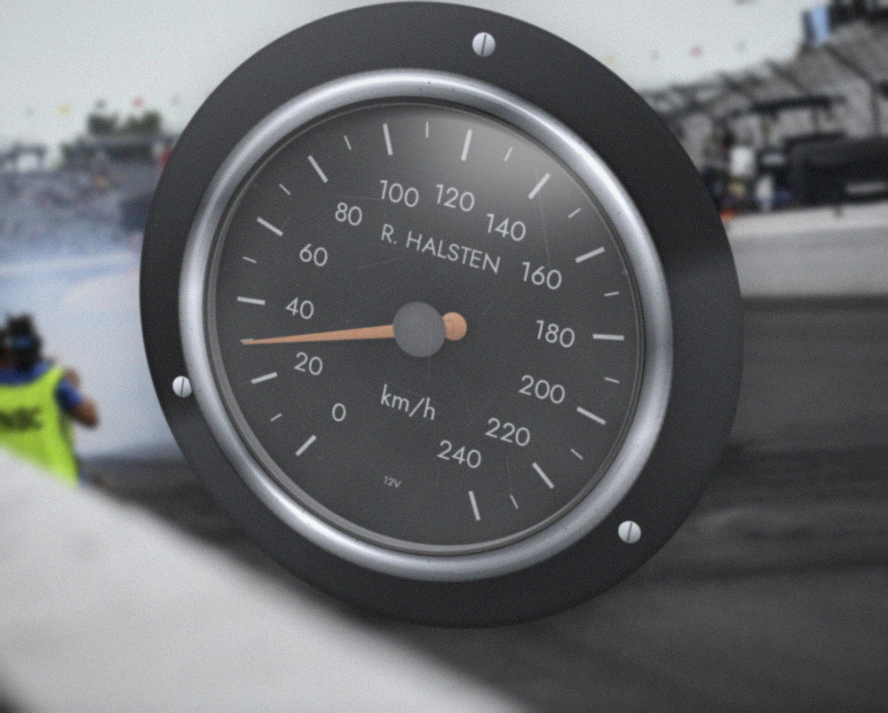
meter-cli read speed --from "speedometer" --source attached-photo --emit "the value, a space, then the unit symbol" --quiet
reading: 30 km/h
